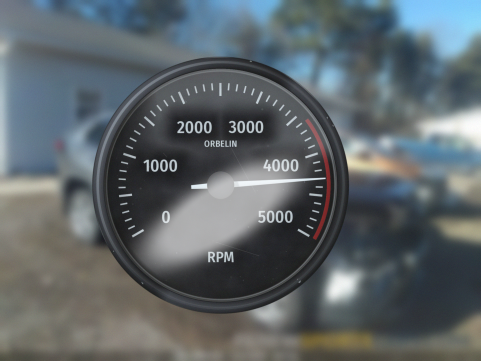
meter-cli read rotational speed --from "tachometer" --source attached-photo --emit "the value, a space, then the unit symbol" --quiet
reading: 4300 rpm
